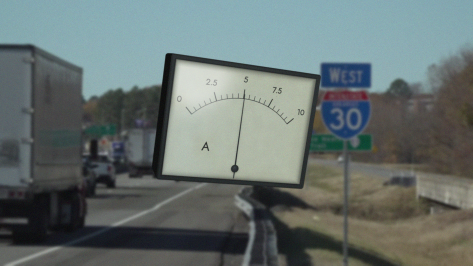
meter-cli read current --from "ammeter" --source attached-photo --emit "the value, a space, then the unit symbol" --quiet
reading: 5 A
